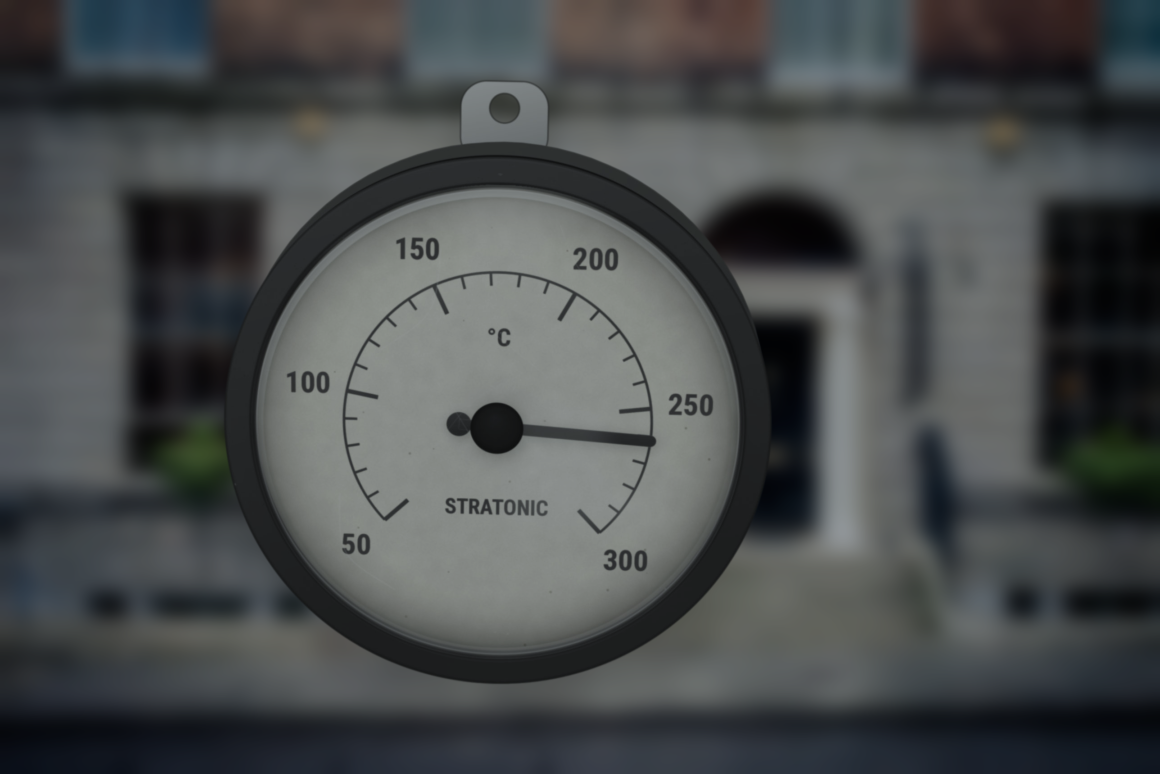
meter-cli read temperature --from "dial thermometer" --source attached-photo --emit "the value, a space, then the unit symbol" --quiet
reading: 260 °C
